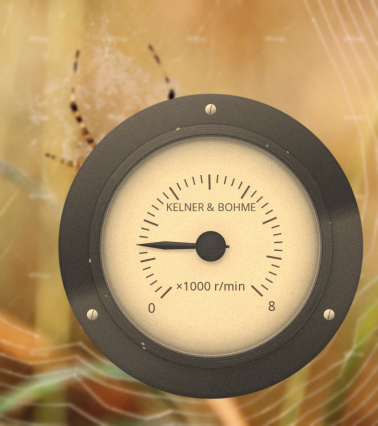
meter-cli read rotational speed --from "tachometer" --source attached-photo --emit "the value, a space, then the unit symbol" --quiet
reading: 1400 rpm
